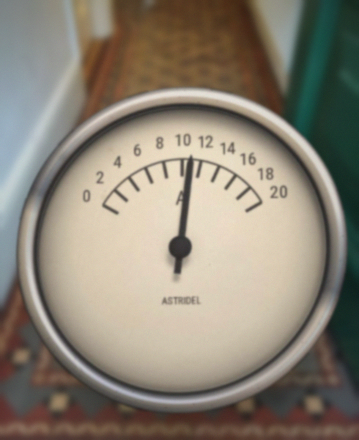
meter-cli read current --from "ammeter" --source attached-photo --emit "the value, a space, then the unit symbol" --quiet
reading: 11 A
